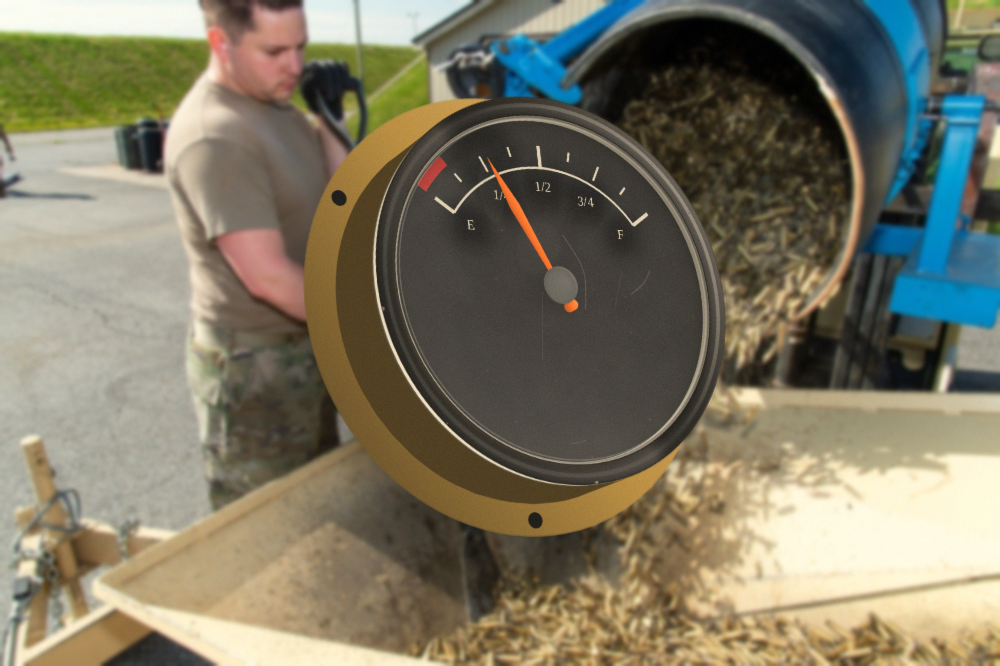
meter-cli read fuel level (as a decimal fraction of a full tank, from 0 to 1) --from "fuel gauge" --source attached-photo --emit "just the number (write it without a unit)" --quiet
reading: 0.25
